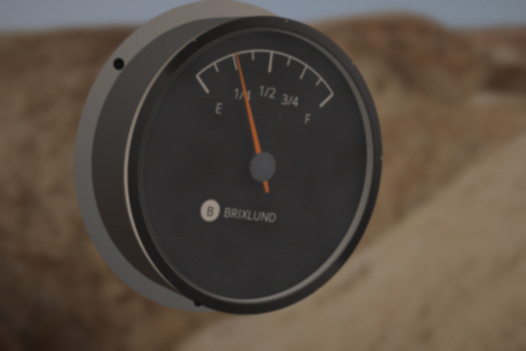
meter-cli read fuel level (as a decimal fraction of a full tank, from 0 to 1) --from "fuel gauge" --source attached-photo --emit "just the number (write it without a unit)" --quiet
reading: 0.25
